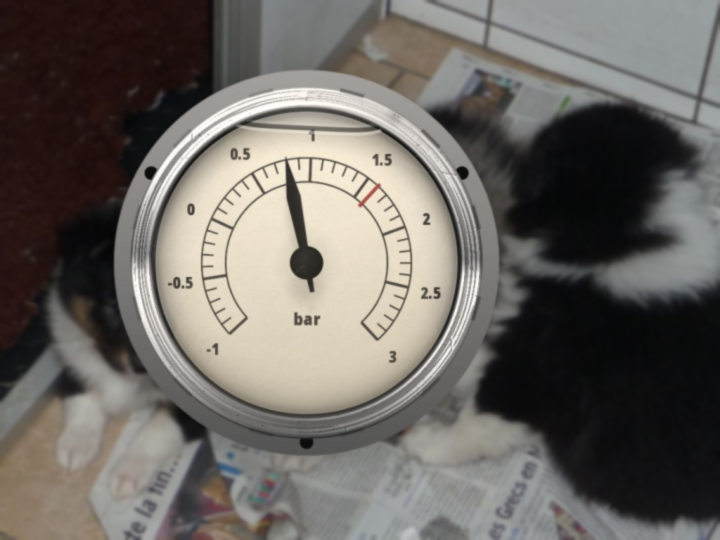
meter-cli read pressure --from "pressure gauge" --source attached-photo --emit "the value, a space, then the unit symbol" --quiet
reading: 0.8 bar
